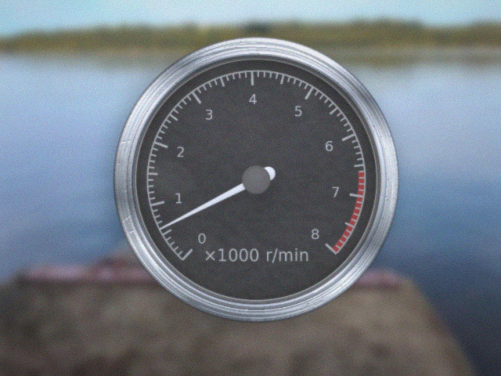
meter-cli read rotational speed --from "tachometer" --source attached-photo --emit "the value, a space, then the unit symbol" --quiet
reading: 600 rpm
